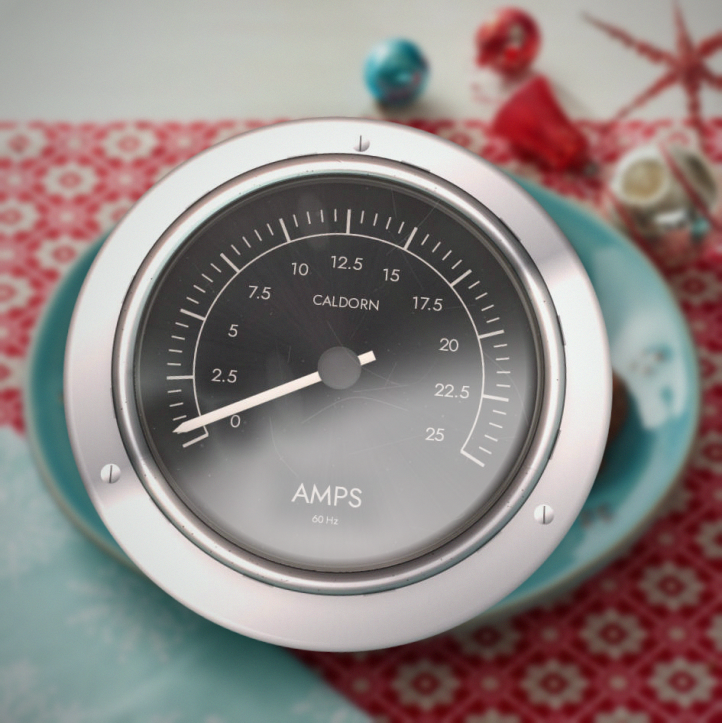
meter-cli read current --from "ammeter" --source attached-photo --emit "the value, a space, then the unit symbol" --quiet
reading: 0.5 A
